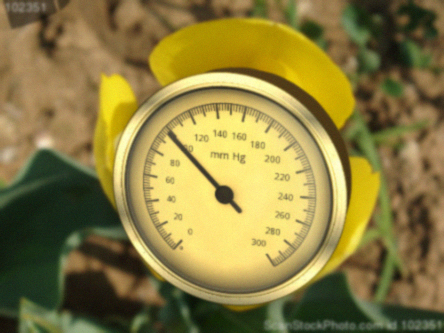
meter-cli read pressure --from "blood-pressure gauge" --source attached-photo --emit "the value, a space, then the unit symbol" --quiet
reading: 100 mmHg
